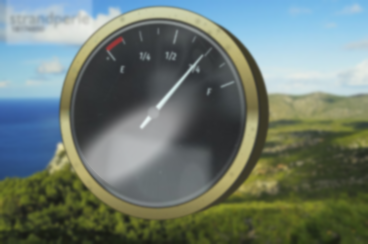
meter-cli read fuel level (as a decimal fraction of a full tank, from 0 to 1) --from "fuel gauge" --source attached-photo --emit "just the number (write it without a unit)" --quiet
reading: 0.75
